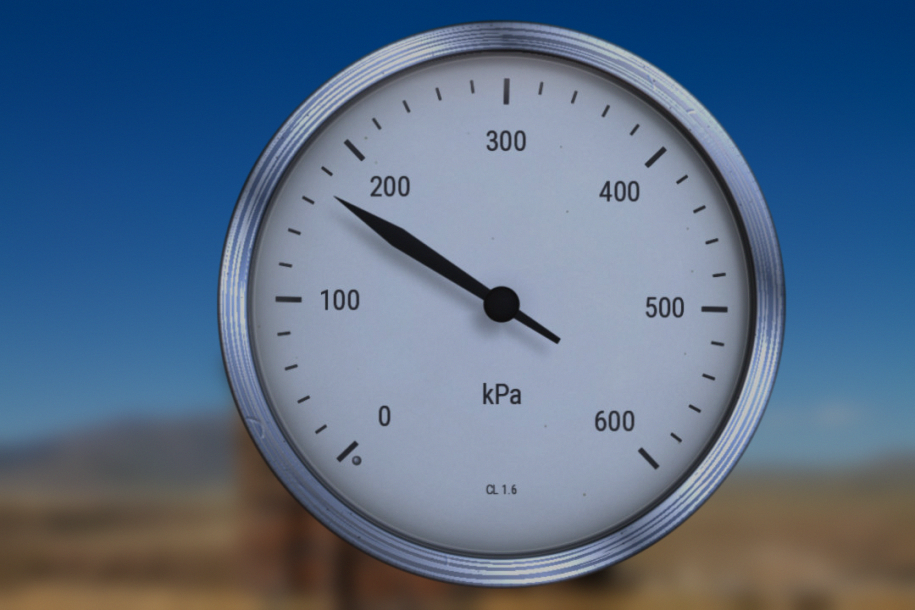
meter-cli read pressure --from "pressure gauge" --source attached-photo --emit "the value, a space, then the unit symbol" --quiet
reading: 170 kPa
